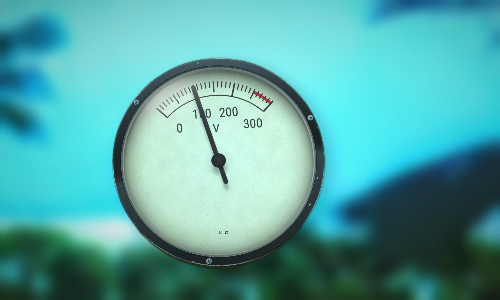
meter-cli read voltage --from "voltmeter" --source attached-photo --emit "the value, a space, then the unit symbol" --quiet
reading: 100 V
